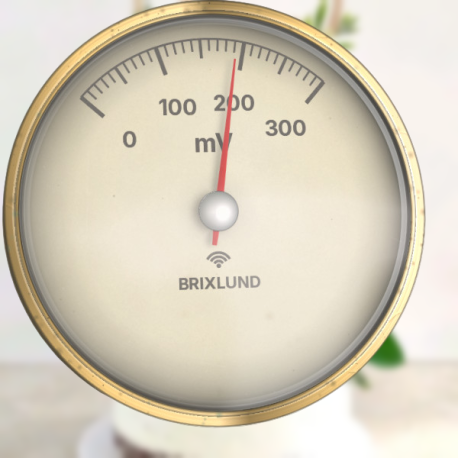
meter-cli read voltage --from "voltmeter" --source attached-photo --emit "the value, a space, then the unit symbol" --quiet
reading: 190 mV
